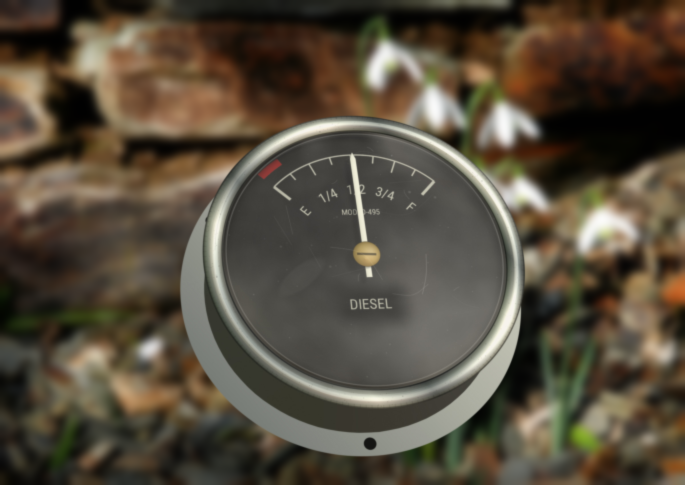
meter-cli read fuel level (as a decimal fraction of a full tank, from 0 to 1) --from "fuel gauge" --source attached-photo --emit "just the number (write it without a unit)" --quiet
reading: 0.5
